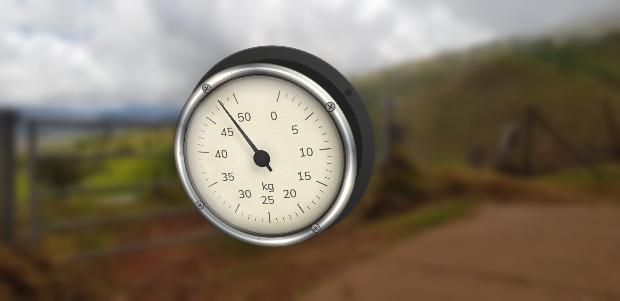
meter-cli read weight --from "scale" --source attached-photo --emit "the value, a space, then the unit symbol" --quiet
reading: 48 kg
